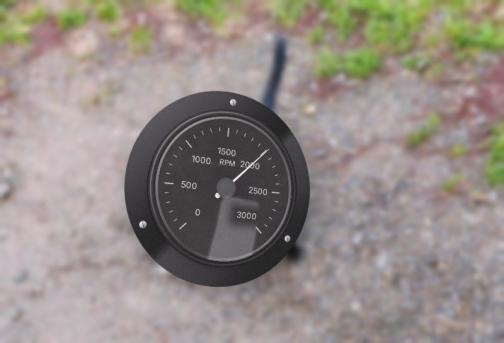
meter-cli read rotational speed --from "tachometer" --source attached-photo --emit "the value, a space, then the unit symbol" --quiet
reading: 2000 rpm
